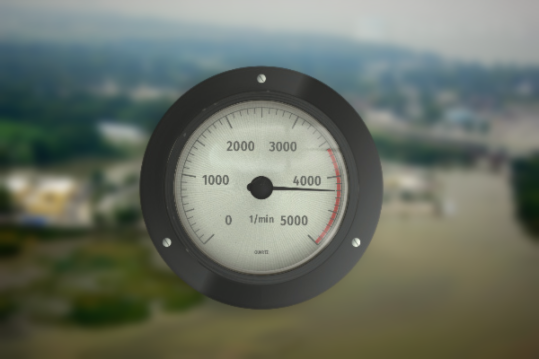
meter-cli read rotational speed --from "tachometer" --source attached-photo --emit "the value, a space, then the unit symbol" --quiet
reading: 4200 rpm
